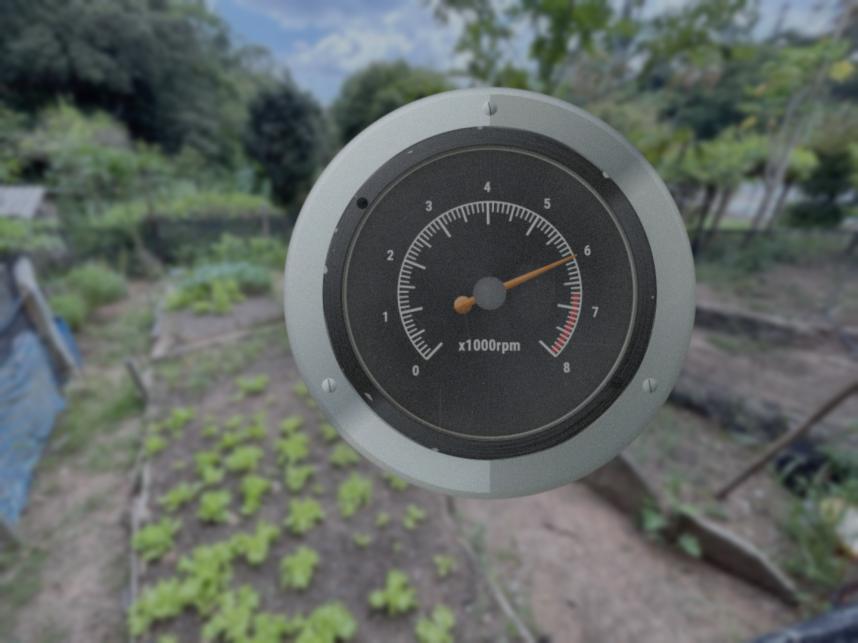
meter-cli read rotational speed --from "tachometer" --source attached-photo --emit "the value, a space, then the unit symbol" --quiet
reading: 6000 rpm
